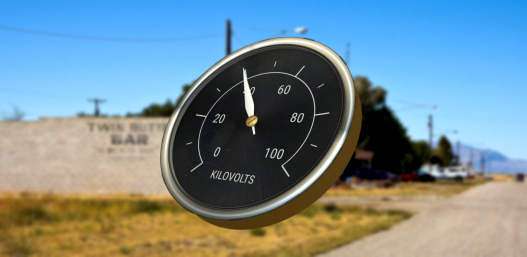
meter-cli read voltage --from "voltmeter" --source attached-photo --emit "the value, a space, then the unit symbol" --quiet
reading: 40 kV
